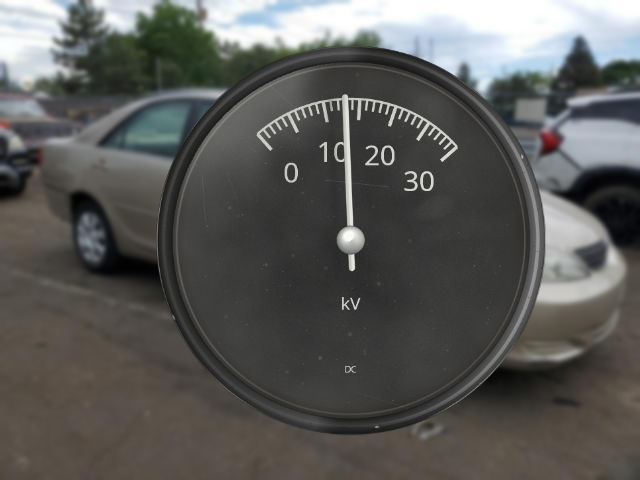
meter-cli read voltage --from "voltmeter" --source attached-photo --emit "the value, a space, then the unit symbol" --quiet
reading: 13 kV
